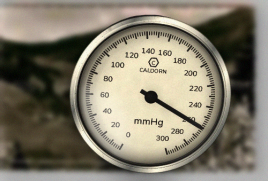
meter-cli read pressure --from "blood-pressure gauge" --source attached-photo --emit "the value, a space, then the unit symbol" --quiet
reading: 260 mmHg
